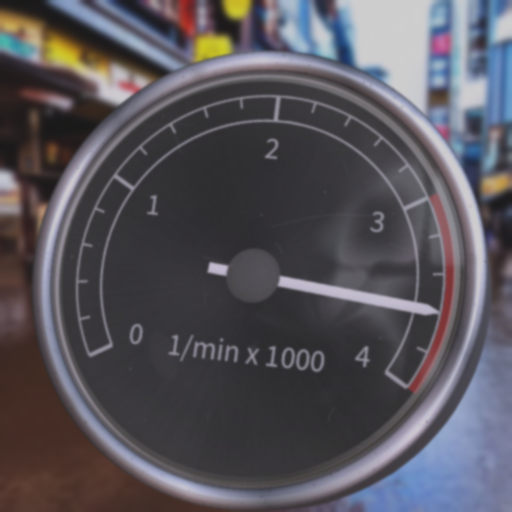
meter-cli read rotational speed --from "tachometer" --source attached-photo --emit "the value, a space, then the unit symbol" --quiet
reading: 3600 rpm
